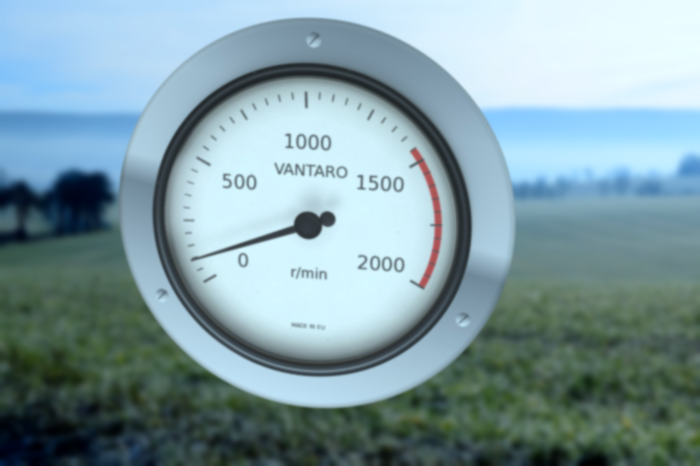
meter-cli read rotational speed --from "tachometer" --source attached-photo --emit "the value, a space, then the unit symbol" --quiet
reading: 100 rpm
